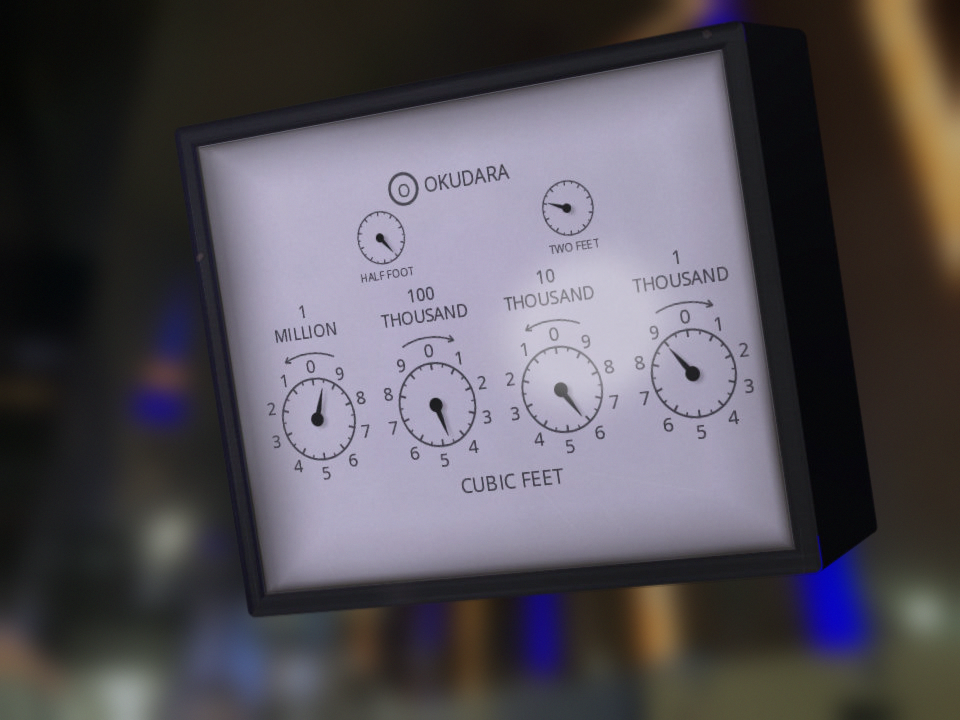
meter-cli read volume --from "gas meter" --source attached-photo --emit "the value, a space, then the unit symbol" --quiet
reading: 945900 ft³
